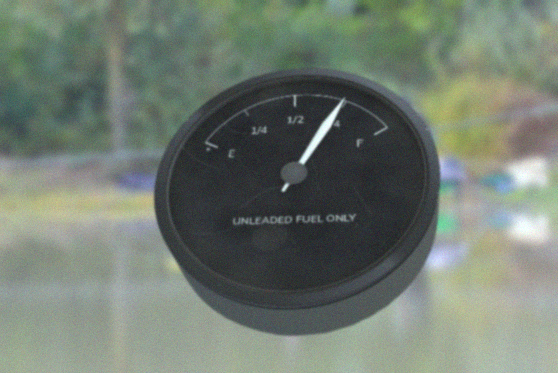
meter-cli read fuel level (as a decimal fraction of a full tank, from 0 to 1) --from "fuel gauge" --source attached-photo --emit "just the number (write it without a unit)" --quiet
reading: 0.75
